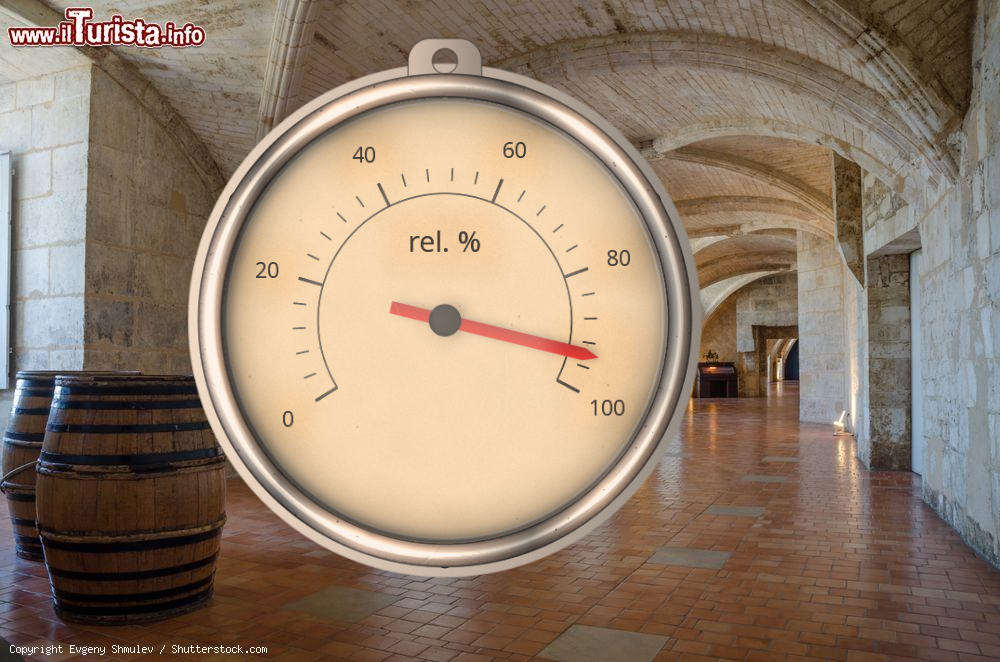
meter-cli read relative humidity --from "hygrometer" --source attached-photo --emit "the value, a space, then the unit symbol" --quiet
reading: 94 %
